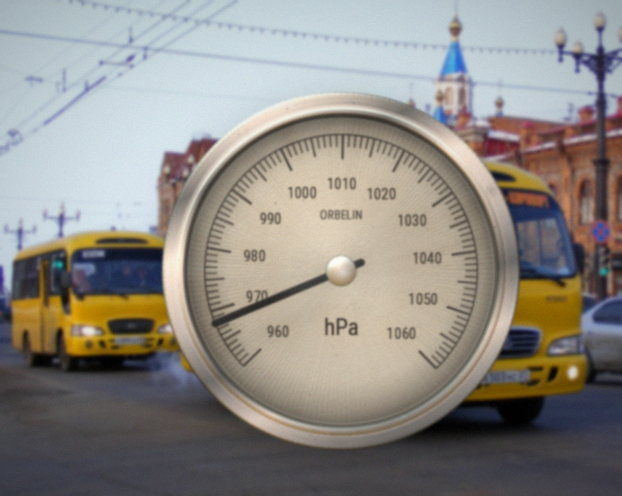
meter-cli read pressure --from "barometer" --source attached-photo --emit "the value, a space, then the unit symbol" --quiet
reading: 968 hPa
